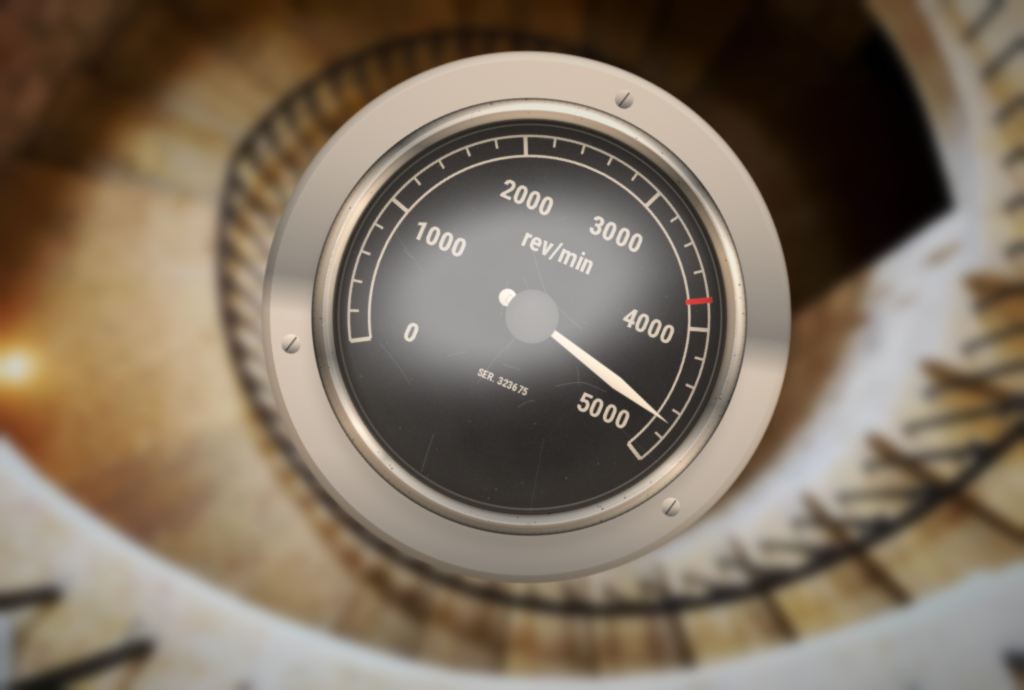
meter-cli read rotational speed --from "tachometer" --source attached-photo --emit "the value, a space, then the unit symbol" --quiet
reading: 4700 rpm
